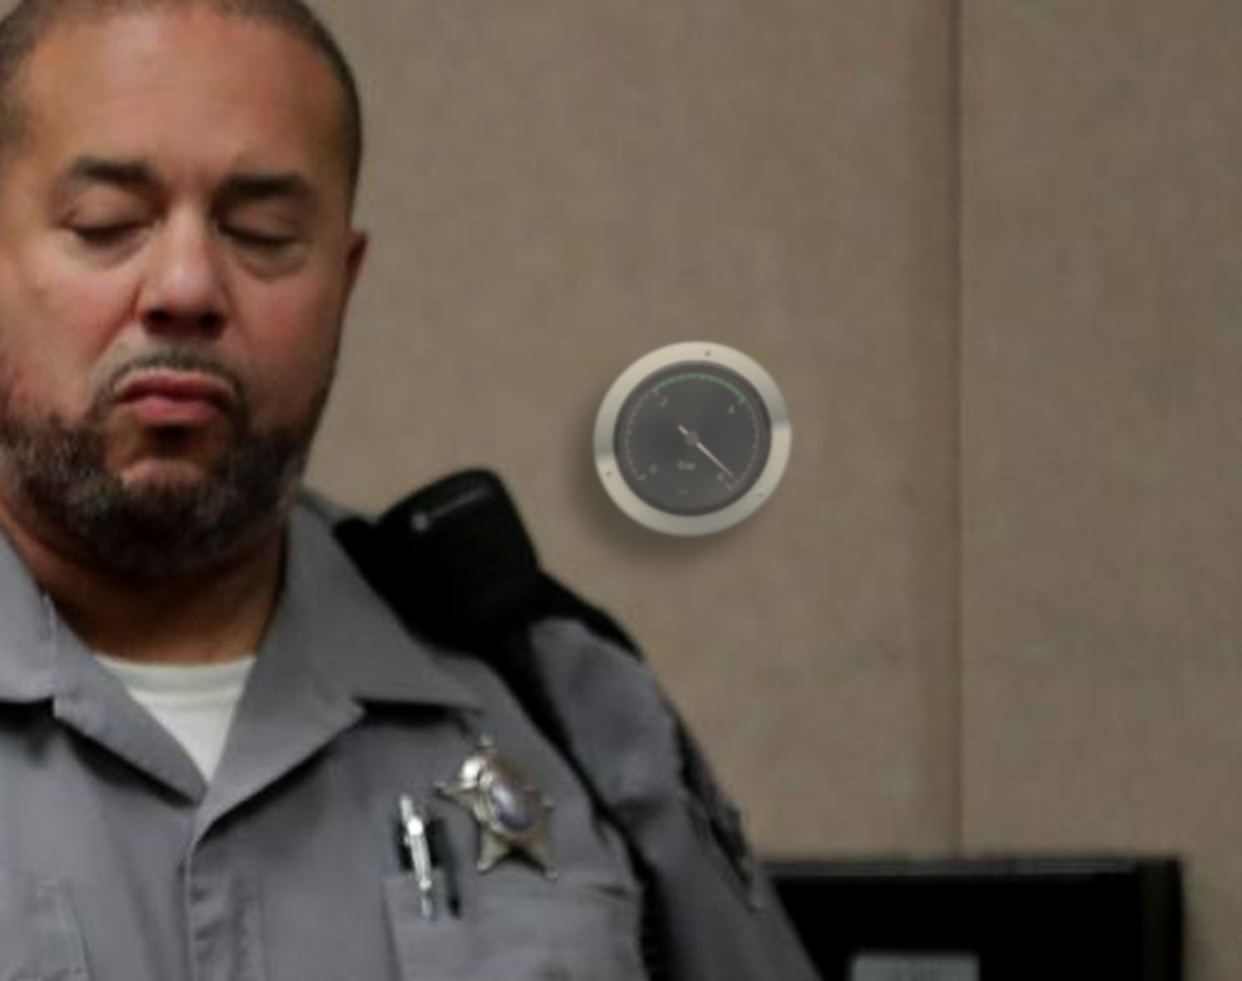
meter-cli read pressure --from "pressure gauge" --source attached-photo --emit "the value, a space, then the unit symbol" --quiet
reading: 5.8 bar
